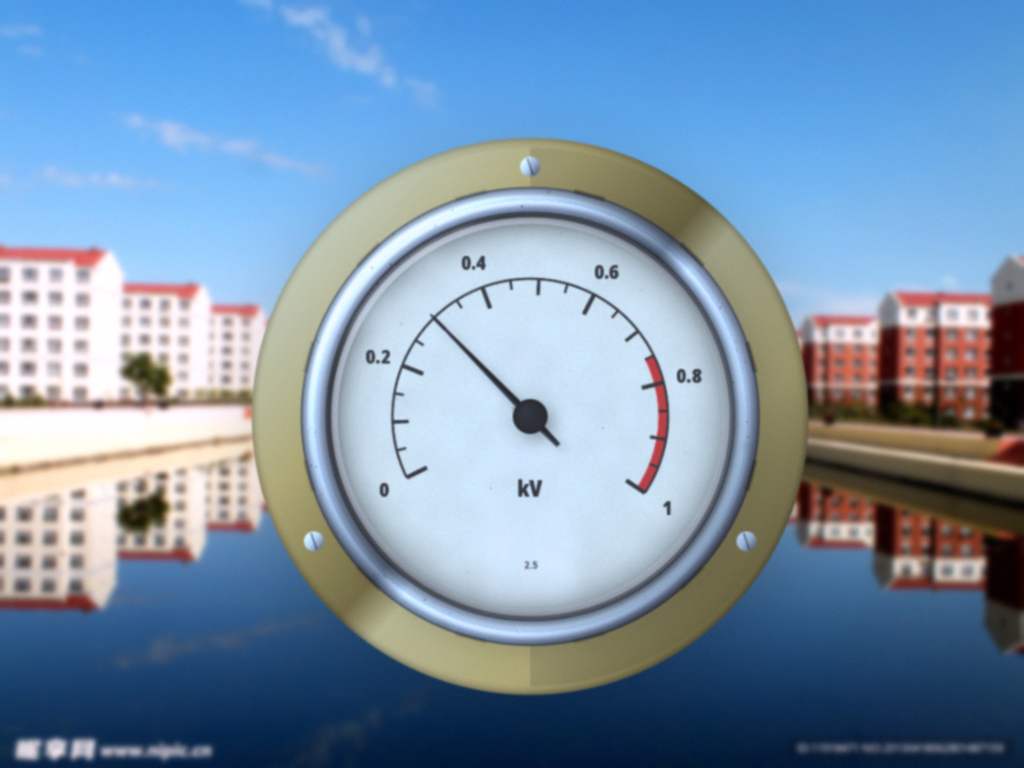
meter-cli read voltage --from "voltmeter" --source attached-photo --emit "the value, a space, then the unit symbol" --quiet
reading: 0.3 kV
